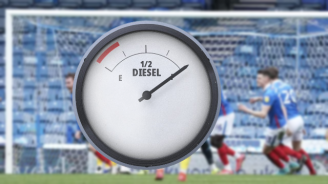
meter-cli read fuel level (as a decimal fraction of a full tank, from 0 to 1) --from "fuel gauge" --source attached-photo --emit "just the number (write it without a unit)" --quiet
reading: 1
